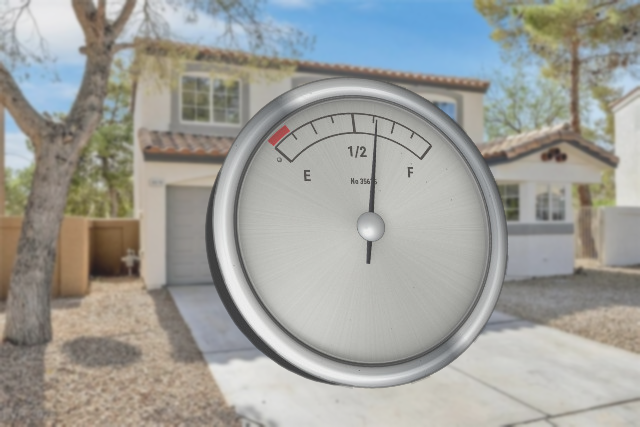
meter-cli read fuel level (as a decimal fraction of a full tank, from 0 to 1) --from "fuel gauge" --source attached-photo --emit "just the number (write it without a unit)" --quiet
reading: 0.625
